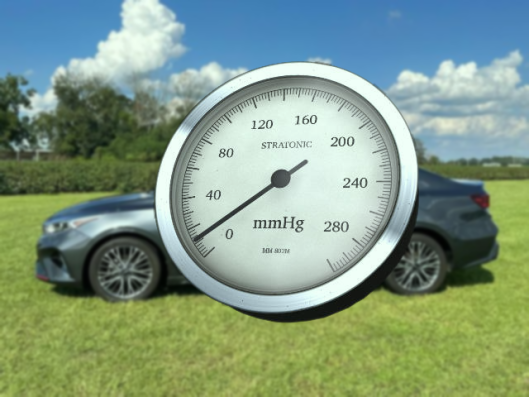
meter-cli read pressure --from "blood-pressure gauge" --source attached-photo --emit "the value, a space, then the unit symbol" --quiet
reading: 10 mmHg
